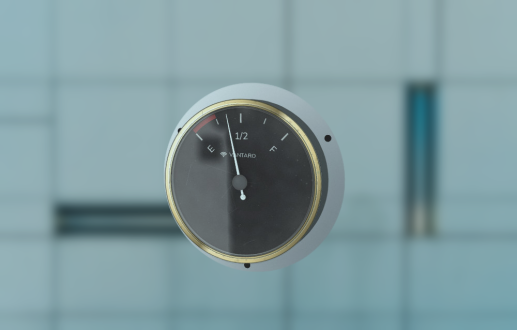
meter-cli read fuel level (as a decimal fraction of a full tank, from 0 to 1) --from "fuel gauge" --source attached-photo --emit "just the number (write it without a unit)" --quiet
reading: 0.375
